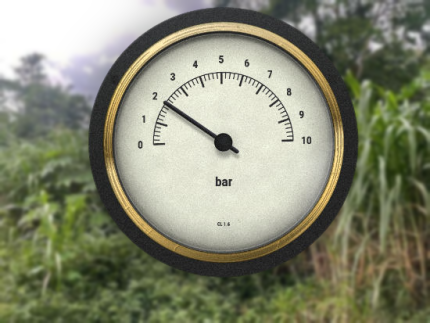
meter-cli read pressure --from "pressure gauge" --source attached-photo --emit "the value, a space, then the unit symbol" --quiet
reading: 2 bar
